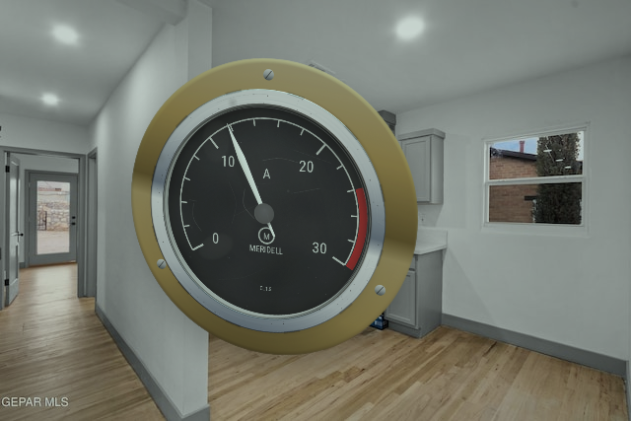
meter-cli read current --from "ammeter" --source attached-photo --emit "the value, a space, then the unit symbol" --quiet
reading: 12 A
